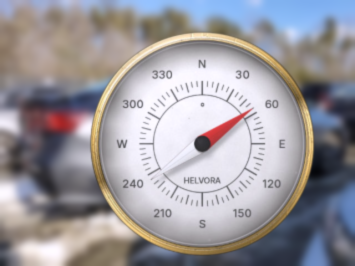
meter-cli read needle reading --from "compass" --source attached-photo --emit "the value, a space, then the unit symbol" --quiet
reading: 55 °
